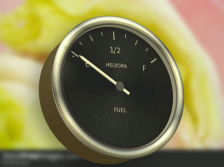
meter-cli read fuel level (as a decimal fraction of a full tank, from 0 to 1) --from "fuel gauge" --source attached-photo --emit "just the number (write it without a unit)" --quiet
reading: 0
